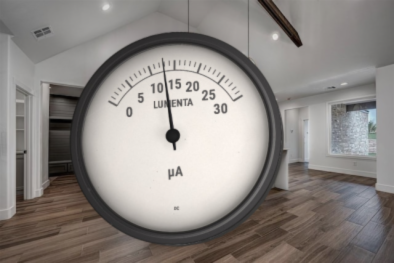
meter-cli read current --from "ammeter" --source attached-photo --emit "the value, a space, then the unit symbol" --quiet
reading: 13 µA
